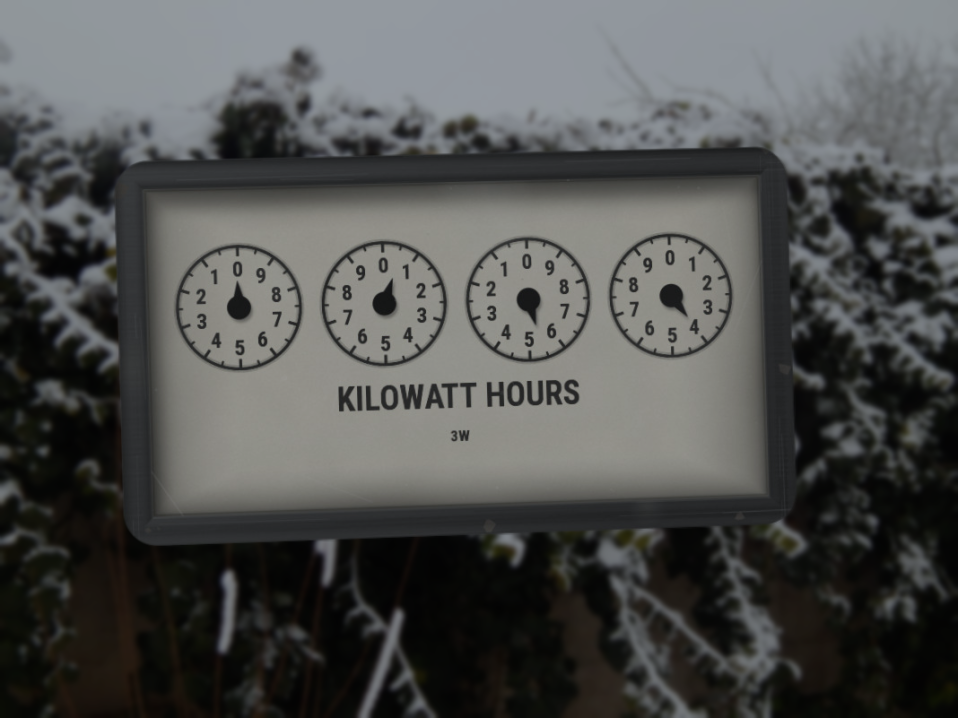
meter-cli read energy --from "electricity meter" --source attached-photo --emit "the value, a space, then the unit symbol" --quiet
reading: 54 kWh
